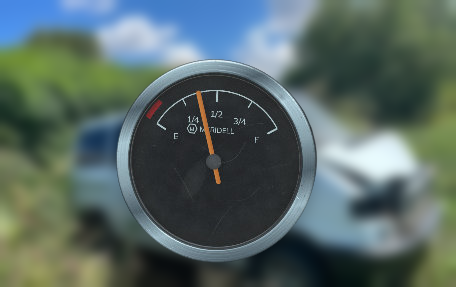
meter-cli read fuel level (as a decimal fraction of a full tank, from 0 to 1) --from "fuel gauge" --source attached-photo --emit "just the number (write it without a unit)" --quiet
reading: 0.375
